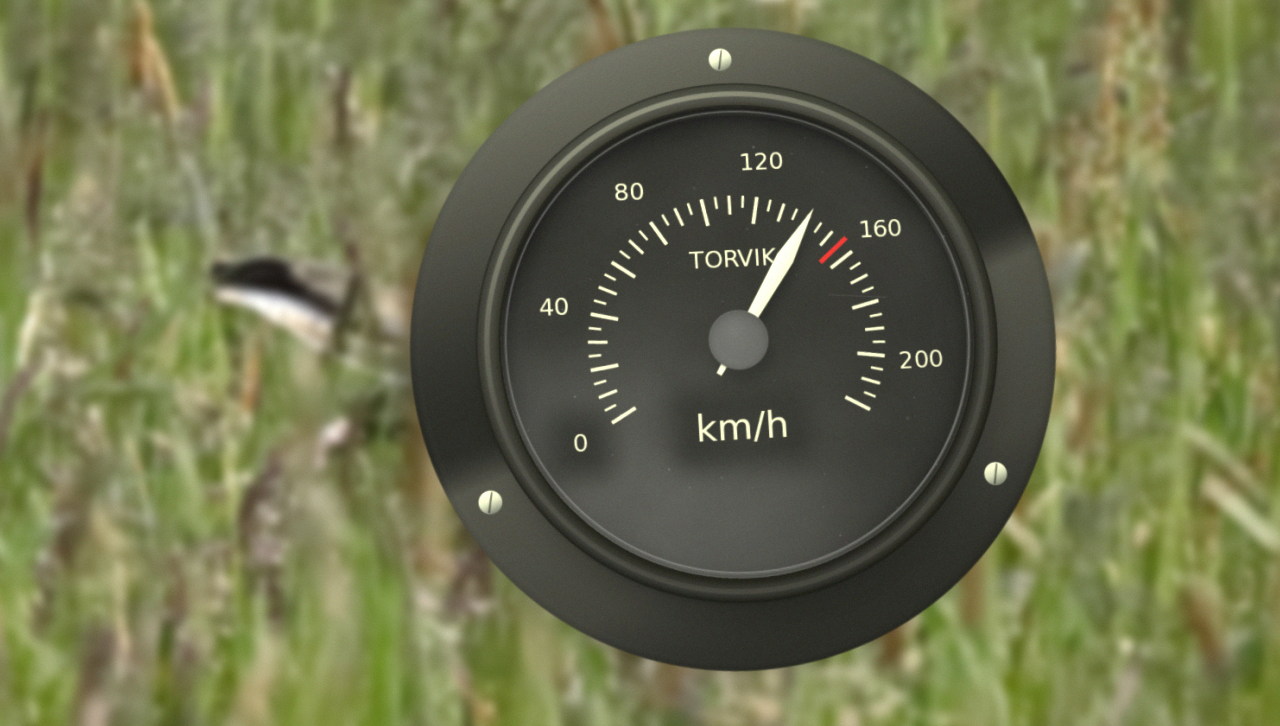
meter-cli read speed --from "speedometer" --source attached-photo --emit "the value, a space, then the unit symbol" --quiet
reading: 140 km/h
